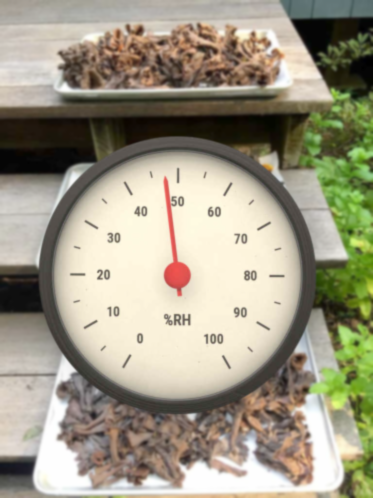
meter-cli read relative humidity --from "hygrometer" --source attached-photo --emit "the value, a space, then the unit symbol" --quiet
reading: 47.5 %
